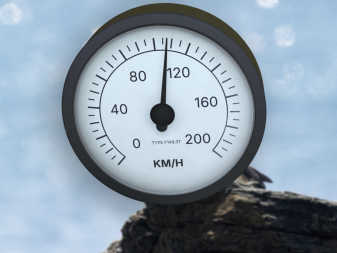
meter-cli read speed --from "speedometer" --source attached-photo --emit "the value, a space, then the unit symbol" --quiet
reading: 107.5 km/h
